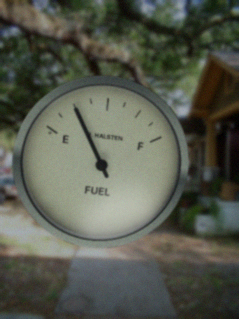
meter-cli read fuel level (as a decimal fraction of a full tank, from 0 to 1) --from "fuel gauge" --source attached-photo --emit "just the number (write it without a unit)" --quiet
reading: 0.25
